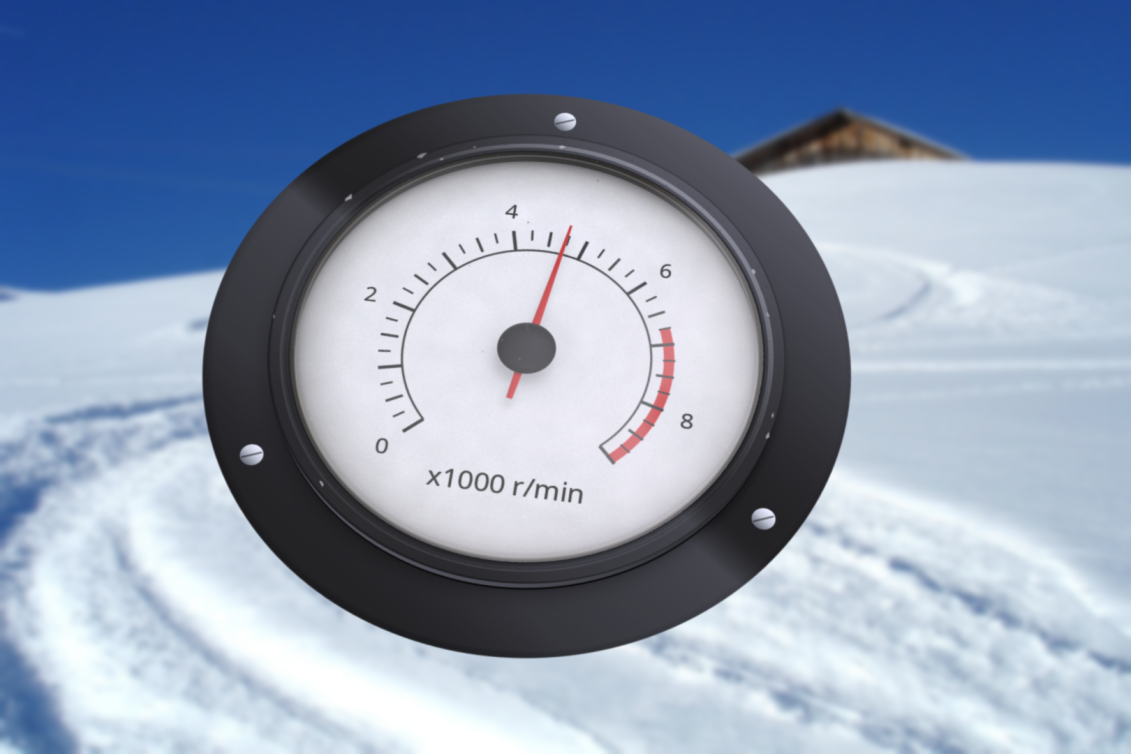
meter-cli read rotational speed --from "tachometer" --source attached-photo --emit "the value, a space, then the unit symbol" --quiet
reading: 4750 rpm
